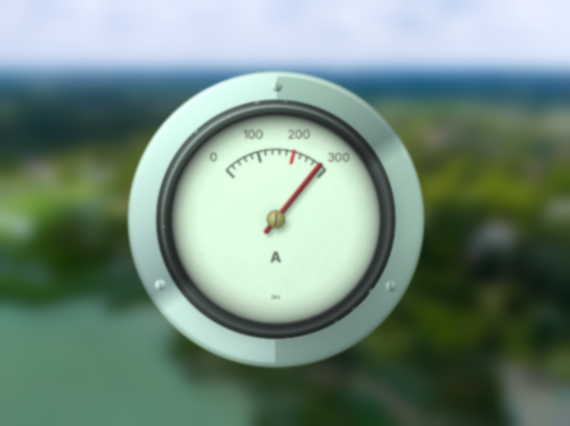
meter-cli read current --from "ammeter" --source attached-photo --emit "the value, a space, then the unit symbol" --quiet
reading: 280 A
